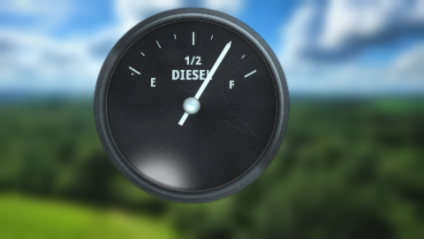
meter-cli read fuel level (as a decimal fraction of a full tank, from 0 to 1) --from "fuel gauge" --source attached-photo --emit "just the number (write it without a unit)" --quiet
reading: 0.75
